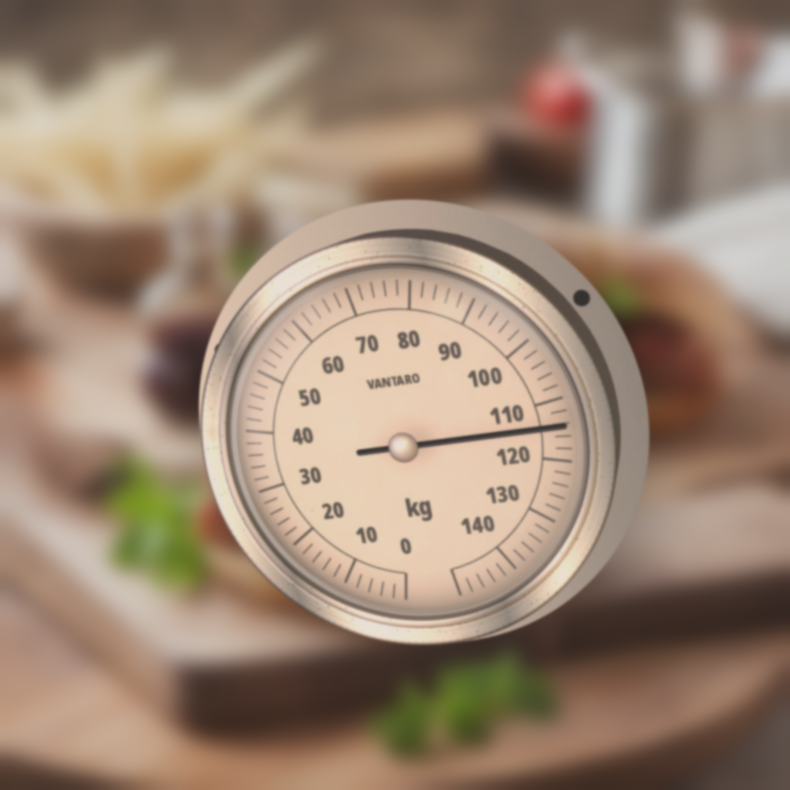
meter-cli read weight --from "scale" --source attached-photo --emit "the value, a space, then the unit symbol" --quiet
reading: 114 kg
